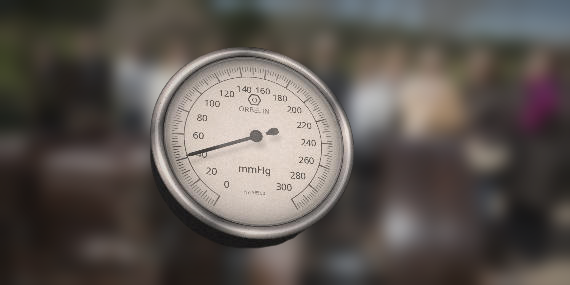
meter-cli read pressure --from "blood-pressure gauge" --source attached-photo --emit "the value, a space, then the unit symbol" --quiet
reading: 40 mmHg
